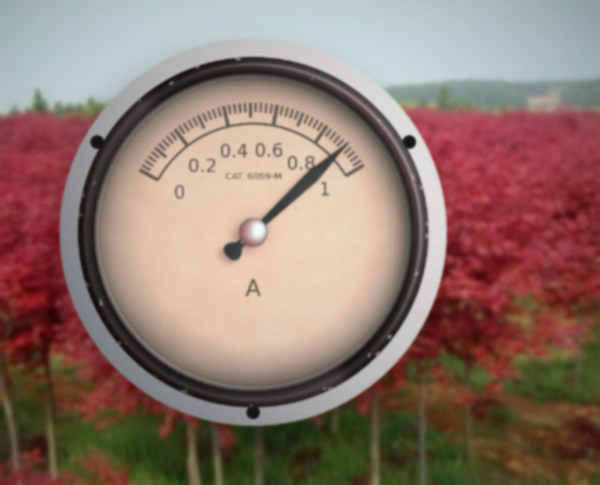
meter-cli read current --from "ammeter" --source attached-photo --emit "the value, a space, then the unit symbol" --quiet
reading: 0.9 A
